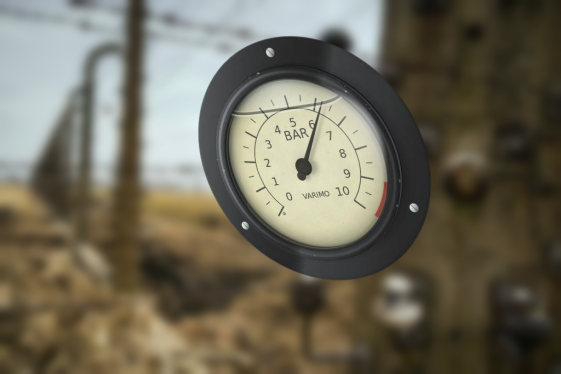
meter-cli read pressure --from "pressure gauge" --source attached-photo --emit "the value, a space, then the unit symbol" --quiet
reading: 6.25 bar
